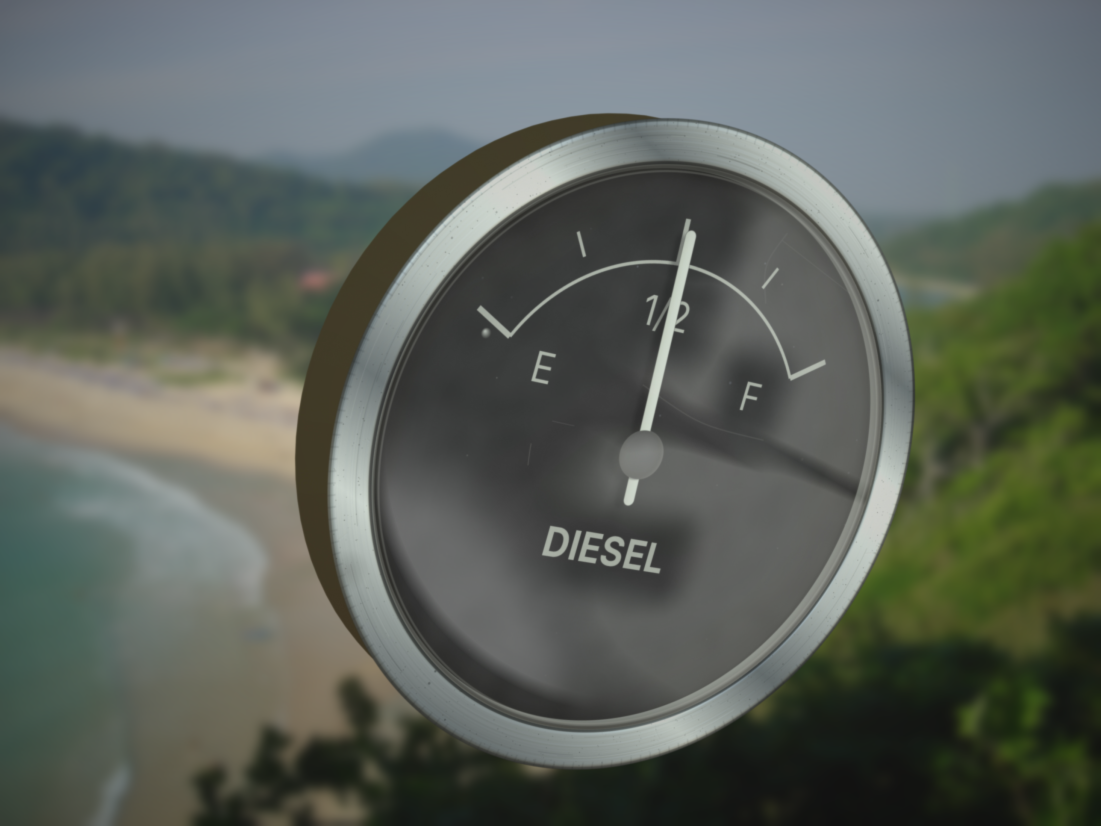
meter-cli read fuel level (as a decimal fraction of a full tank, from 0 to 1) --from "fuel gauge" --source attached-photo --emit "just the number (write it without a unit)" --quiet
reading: 0.5
